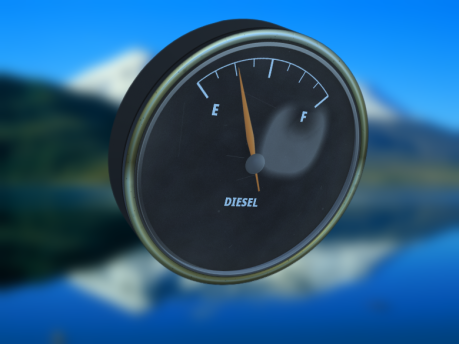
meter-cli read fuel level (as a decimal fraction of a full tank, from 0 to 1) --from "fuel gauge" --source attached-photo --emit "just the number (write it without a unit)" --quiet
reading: 0.25
